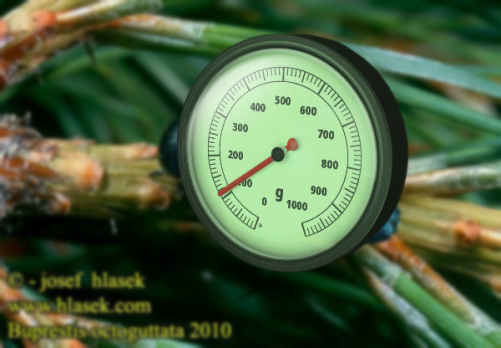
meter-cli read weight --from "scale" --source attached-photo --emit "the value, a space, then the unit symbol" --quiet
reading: 110 g
